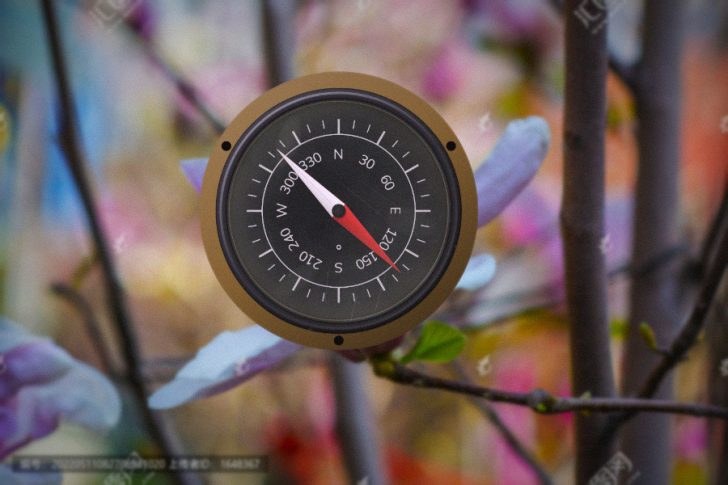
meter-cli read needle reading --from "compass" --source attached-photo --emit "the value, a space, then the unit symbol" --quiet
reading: 135 °
